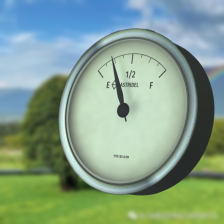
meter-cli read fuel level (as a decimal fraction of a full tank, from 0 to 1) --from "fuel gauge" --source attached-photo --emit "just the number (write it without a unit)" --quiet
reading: 0.25
